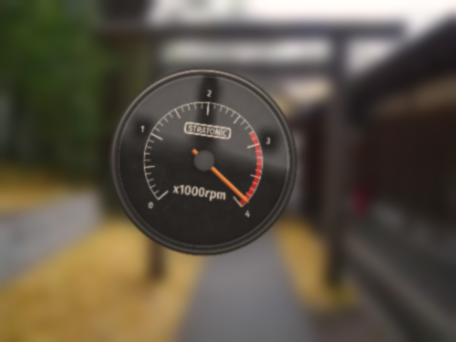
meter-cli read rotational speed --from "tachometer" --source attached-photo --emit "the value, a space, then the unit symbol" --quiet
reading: 3900 rpm
